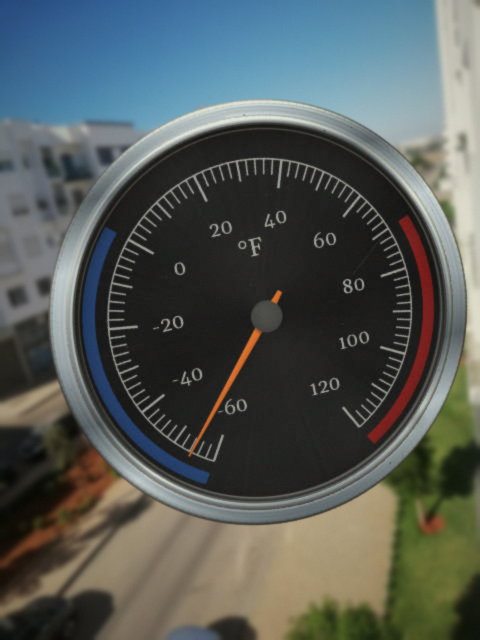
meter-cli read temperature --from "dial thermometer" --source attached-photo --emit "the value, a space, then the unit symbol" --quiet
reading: -54 °F
